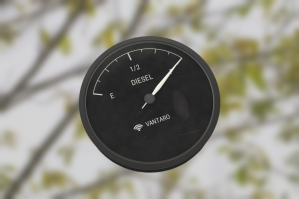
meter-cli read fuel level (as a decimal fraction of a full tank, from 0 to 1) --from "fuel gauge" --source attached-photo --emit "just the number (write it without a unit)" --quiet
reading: 1
